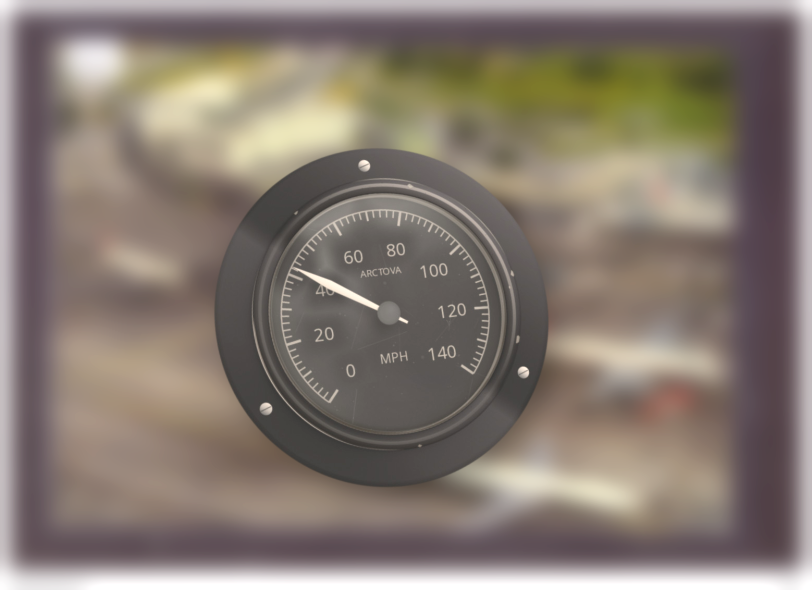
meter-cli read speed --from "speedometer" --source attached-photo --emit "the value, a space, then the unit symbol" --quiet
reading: 42 mph
